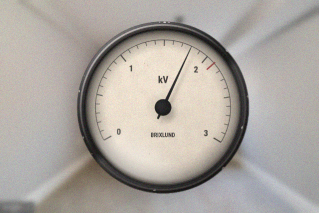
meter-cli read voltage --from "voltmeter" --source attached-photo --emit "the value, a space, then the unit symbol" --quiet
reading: 1.8 kV
